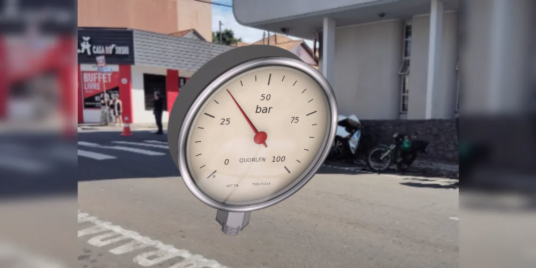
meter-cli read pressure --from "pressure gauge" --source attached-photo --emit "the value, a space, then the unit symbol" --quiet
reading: 35 bar
